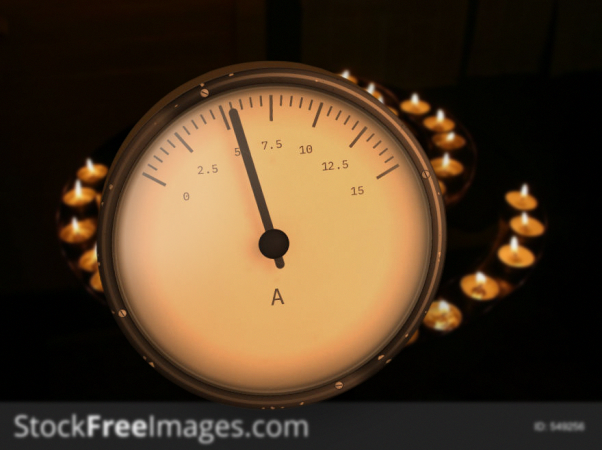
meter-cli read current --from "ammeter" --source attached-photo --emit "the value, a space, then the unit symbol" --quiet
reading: 5.5 A
